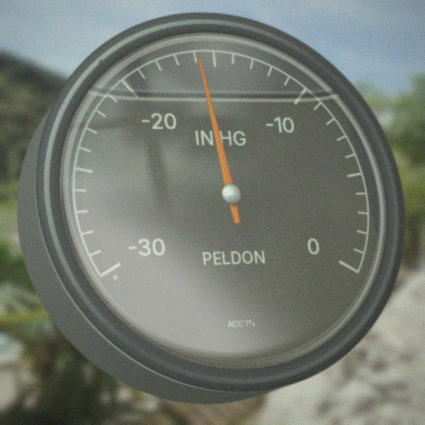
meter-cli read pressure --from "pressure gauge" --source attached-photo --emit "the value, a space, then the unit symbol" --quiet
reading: -16 inHg
